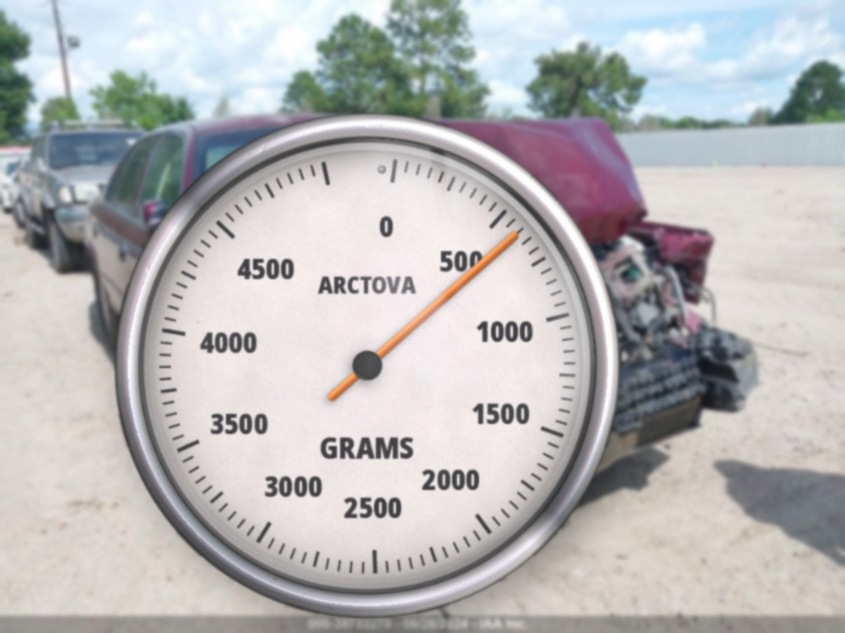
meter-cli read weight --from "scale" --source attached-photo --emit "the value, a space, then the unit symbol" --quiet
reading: 600 g
